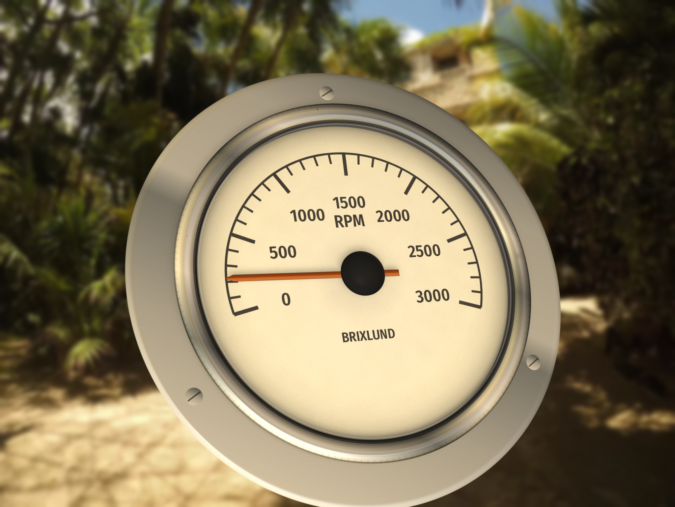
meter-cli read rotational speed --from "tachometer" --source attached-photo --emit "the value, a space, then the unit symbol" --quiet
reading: 200 rpm
